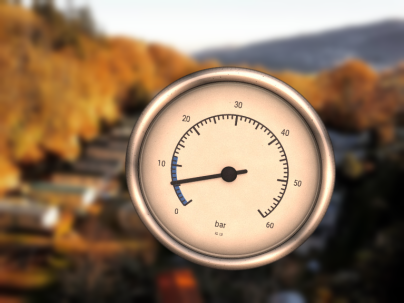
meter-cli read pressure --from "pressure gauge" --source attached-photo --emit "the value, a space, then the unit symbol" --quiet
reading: 6 bar
